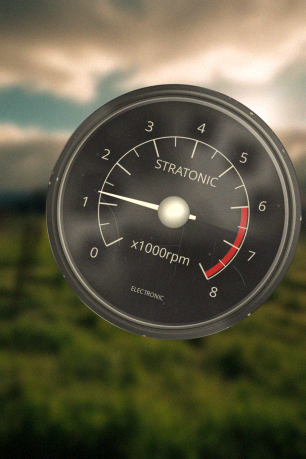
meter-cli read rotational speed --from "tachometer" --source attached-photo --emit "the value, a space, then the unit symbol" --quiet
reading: 1250 rpm
